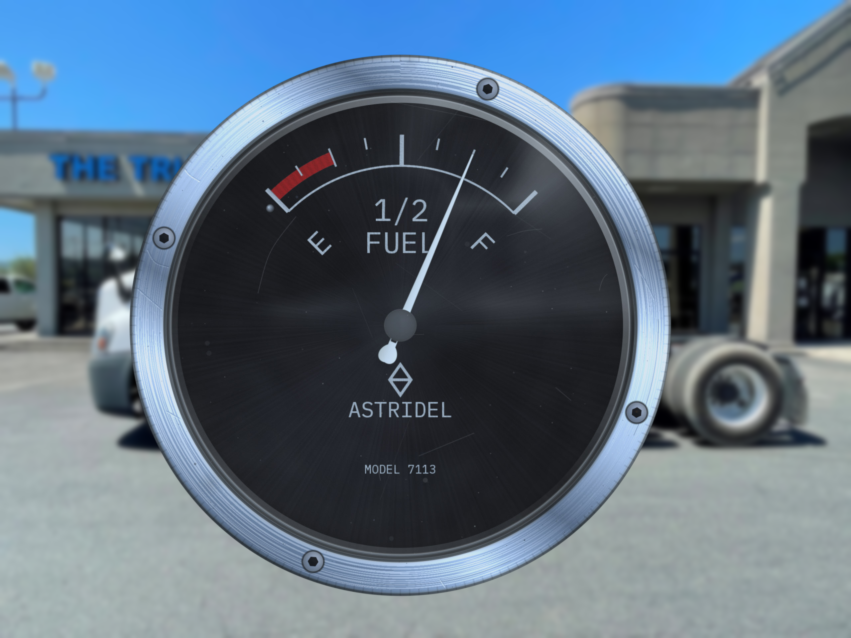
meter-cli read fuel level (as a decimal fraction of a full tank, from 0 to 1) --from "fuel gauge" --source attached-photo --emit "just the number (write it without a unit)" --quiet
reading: 0.75
